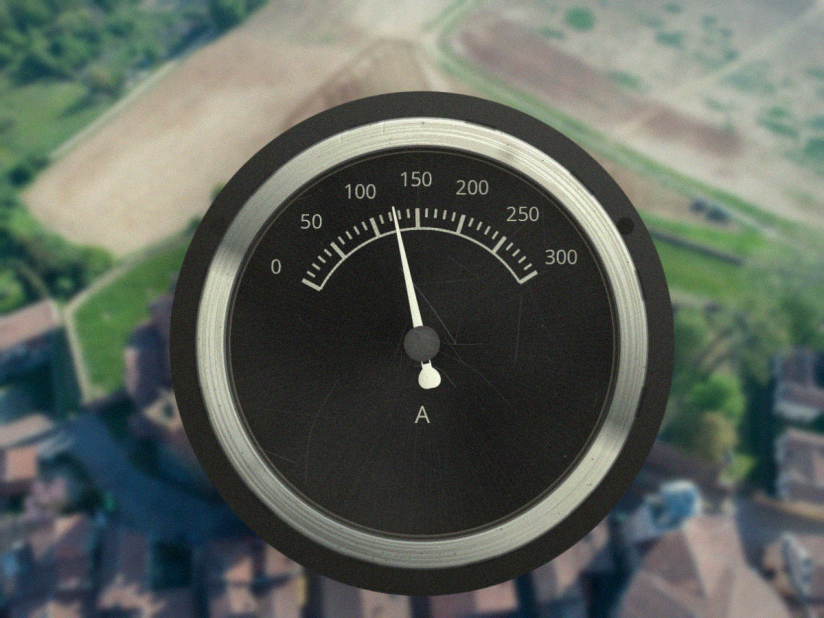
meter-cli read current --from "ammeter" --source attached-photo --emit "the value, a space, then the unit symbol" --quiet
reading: 125 A
